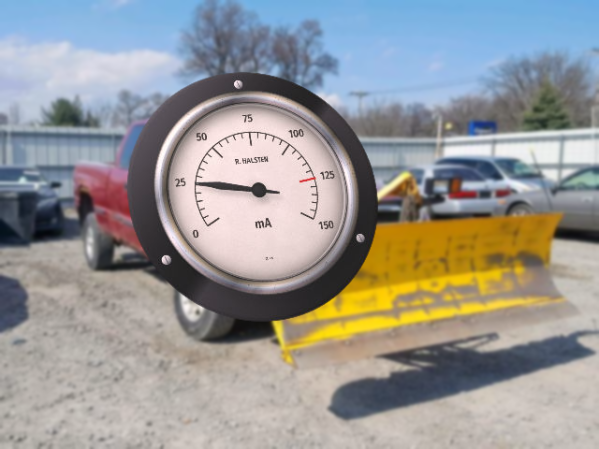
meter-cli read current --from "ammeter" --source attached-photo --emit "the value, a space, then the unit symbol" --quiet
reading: 25 mA
